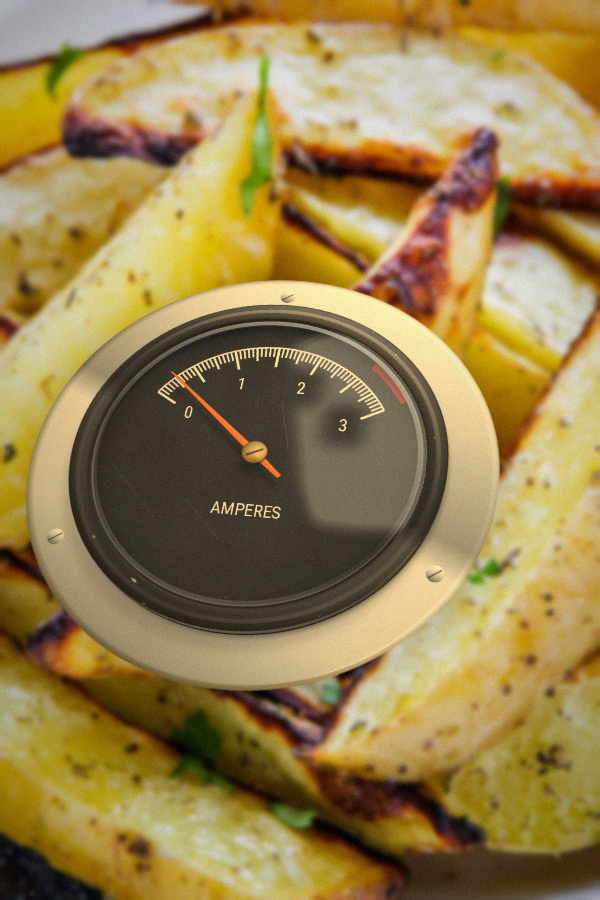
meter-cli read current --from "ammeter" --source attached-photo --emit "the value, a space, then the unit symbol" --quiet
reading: 0.25 A
